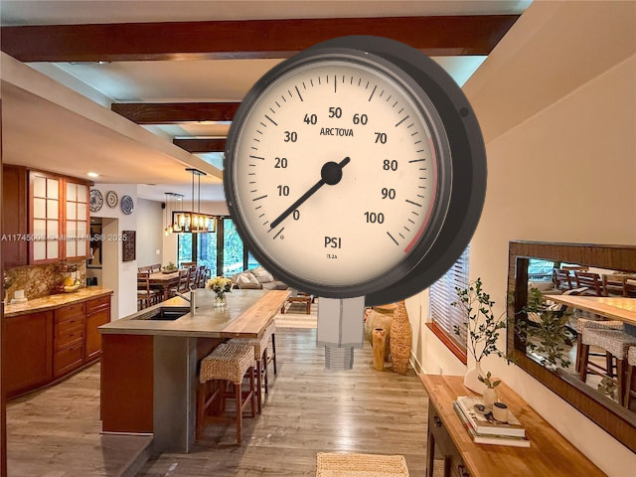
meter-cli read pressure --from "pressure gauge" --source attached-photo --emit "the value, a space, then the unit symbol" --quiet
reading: 2 psi
